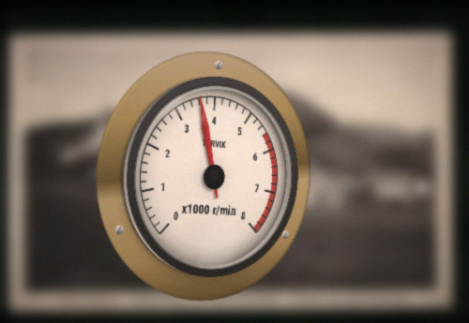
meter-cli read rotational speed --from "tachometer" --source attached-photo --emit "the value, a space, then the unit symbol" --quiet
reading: 3600 rpm
